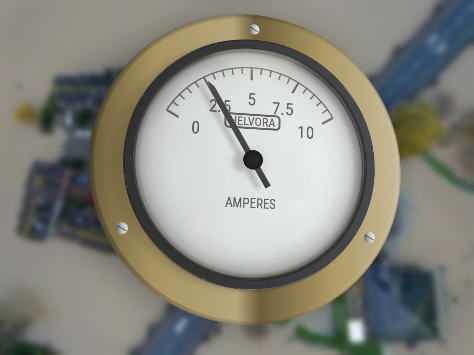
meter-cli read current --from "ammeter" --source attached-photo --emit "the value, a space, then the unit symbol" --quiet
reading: 2.5 A
